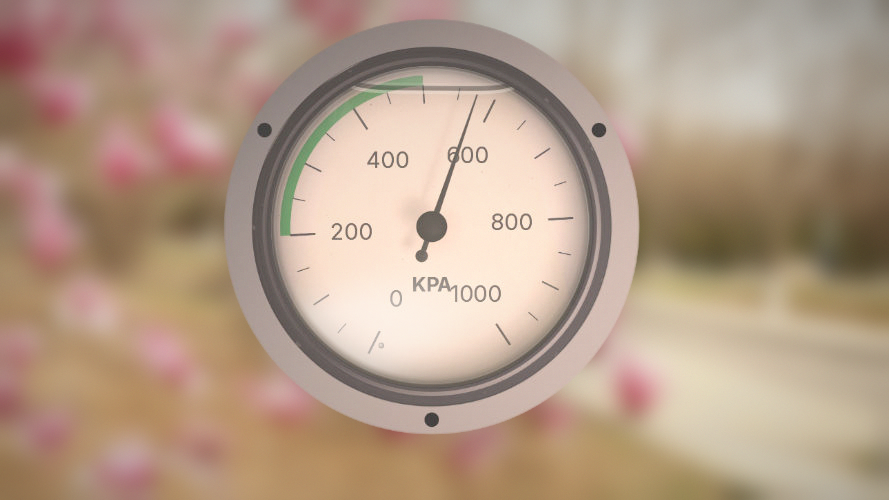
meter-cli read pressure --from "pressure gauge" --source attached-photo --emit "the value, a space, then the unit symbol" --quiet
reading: 575 kPa
